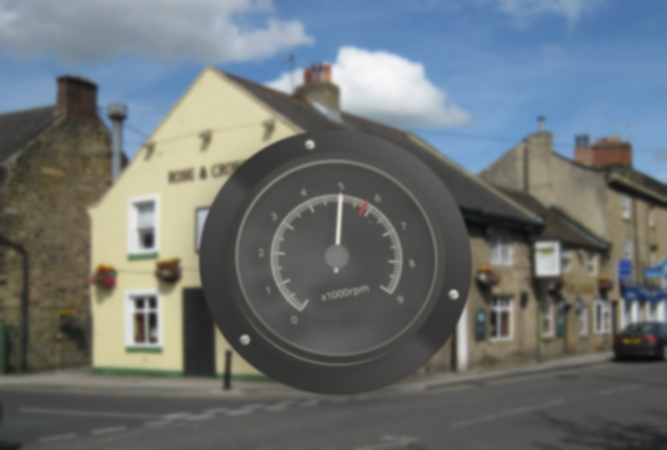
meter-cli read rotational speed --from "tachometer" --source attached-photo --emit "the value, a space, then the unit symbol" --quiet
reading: 5000 rpm
